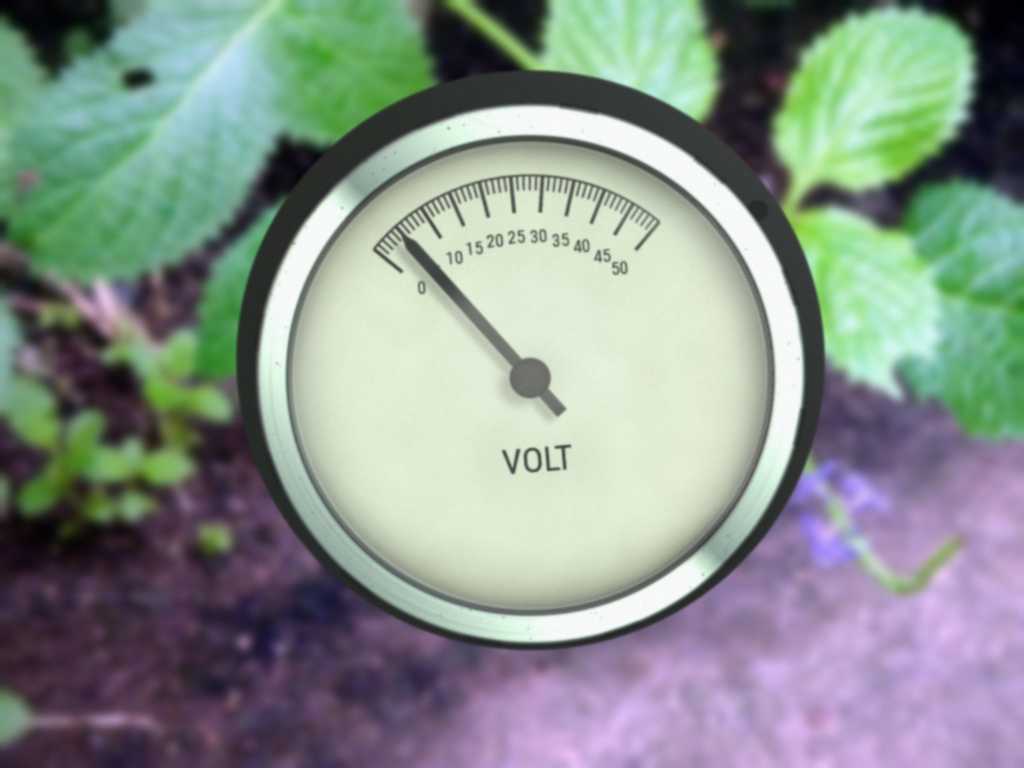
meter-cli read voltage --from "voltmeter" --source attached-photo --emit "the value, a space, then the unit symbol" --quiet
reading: 5 V
